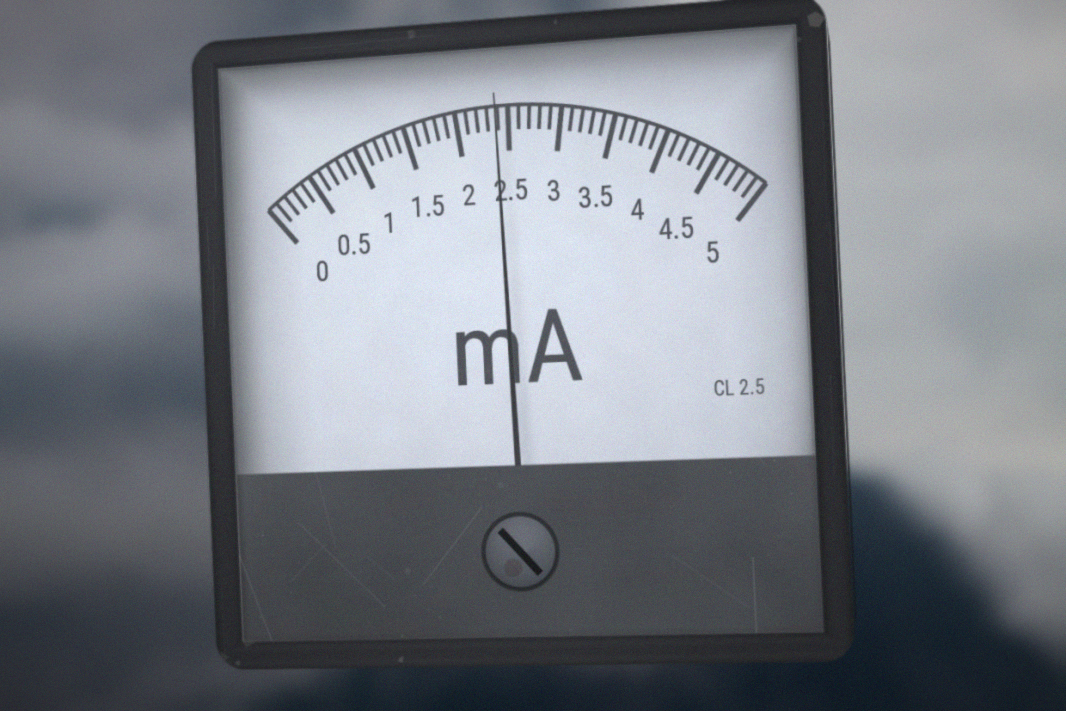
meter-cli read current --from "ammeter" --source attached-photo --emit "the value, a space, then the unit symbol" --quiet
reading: 2.4 mA
